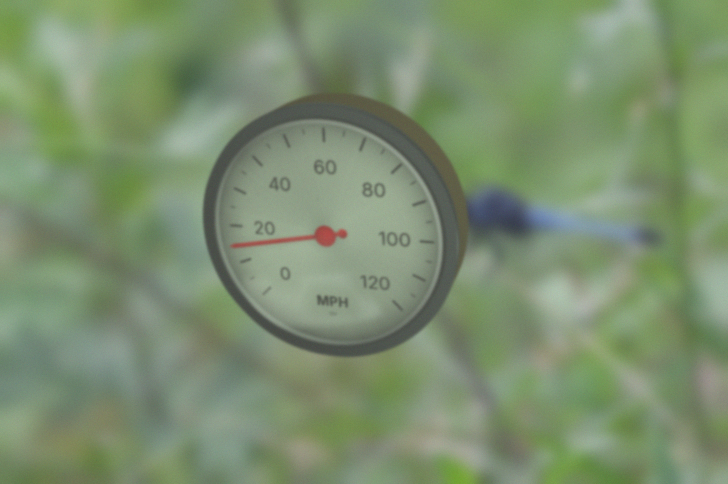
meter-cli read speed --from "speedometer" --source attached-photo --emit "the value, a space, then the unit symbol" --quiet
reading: 15 mph
